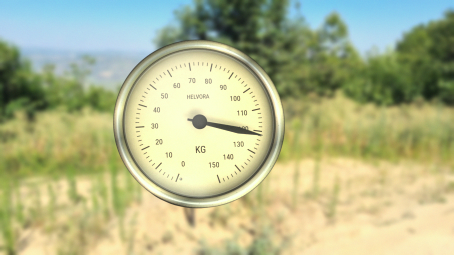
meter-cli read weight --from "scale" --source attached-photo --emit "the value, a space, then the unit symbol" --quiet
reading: 122 kg
